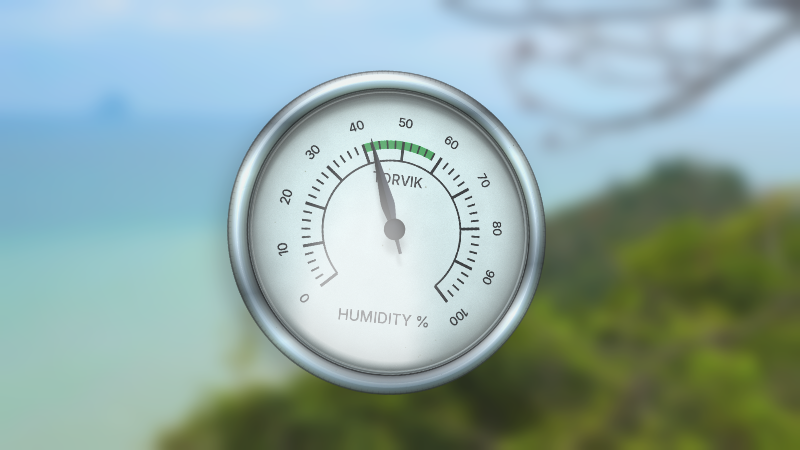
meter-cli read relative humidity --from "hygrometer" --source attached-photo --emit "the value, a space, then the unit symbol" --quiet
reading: 42 %
